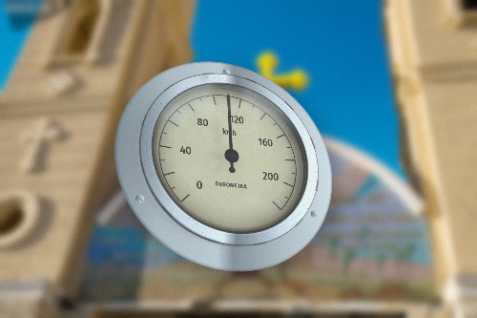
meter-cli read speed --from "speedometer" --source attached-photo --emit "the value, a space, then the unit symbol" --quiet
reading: 110 km/h
